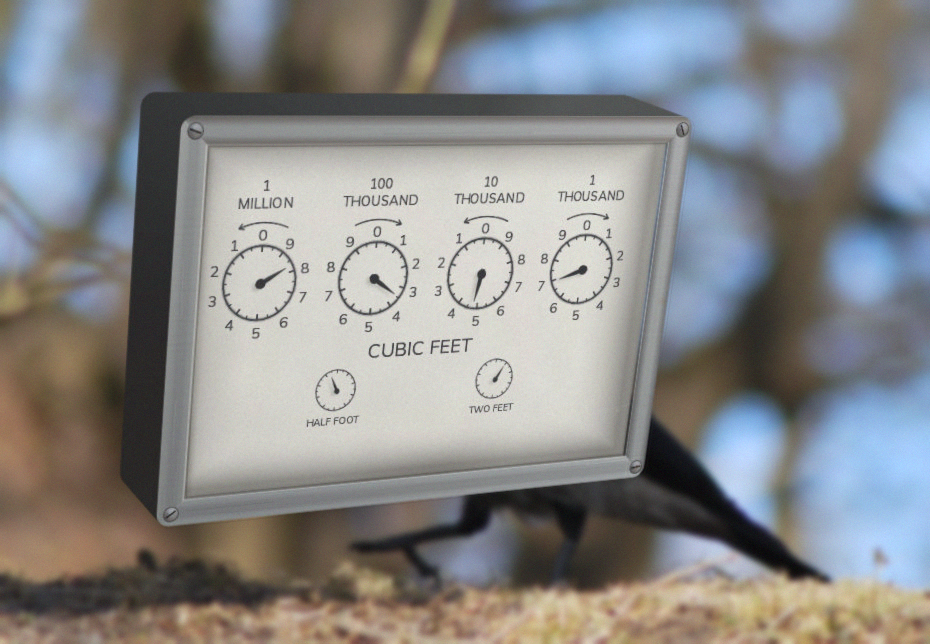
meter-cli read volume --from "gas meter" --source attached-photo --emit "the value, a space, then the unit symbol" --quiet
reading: 834700 ft³
